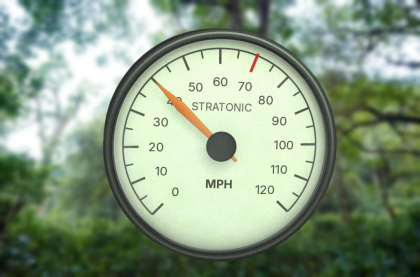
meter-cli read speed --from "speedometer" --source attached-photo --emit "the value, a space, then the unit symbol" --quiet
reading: 40 mph
